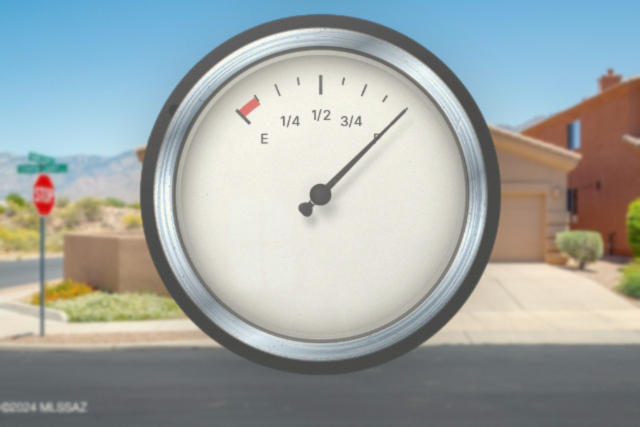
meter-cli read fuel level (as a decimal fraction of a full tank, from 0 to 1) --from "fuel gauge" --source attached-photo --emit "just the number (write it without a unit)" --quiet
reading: 1
